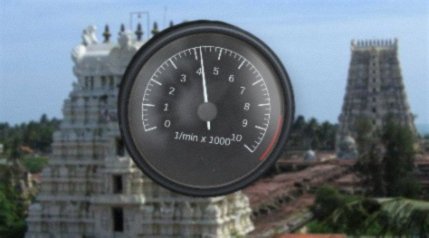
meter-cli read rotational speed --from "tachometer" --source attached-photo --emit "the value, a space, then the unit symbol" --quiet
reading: 4200 rpm
